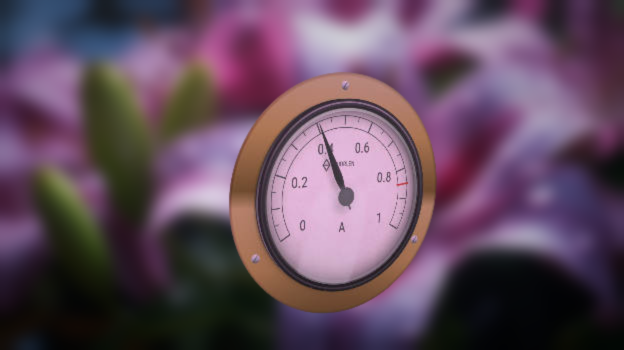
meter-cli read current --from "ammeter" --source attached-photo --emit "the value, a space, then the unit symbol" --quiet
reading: 0.4 A
